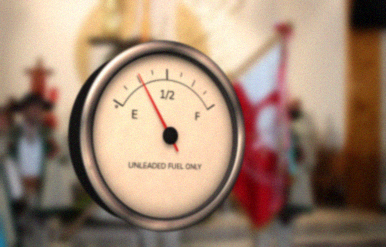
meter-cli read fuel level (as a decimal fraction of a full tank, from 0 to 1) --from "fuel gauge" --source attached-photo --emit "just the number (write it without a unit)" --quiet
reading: 0.25
